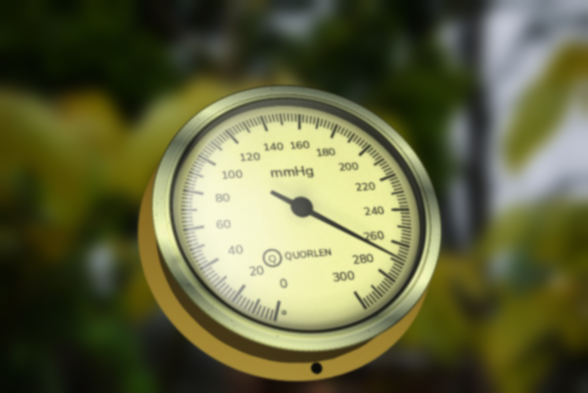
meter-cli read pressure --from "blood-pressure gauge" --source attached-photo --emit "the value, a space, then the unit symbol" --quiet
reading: 270 mmHg
